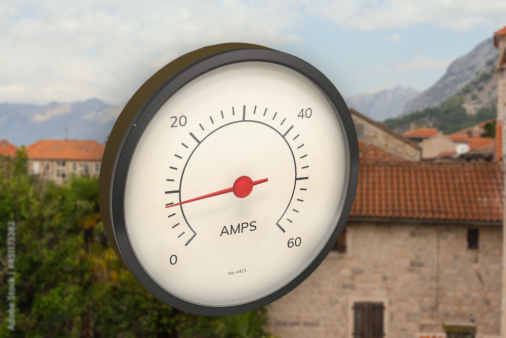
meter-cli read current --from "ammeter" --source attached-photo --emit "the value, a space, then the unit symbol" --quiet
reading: 8 A
